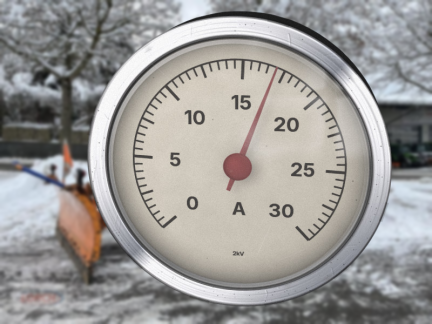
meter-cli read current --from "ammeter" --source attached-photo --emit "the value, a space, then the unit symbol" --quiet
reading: 17 A
